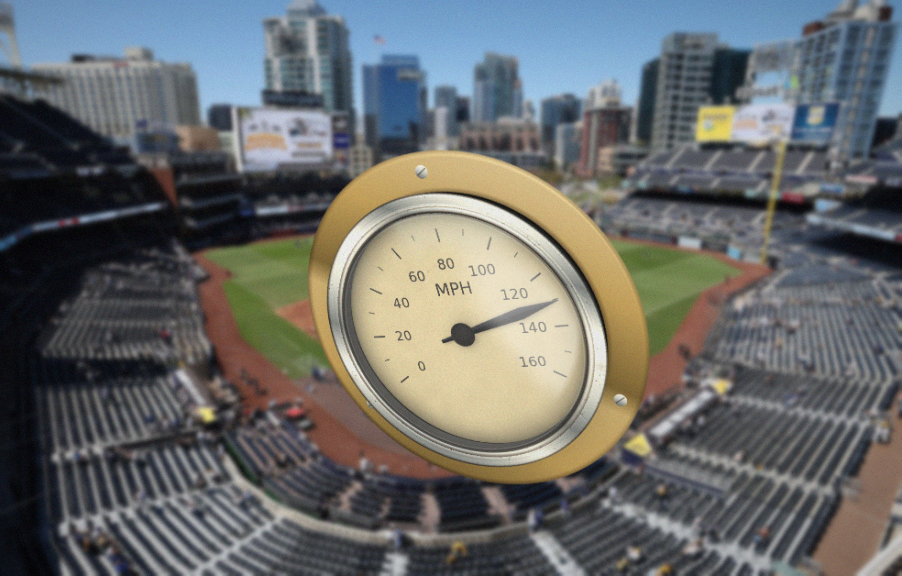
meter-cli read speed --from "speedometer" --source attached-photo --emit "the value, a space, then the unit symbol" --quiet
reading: 130 mph
